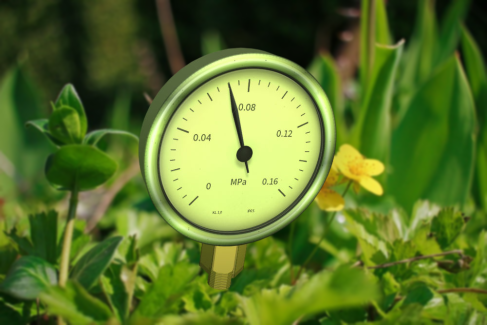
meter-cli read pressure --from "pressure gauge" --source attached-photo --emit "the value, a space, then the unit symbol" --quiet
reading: 0.07 MPa
